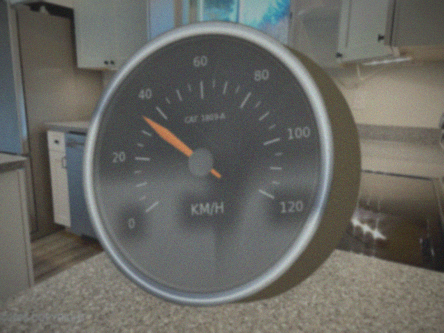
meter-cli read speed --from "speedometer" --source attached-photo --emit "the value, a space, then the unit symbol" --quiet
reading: 35 km/h
